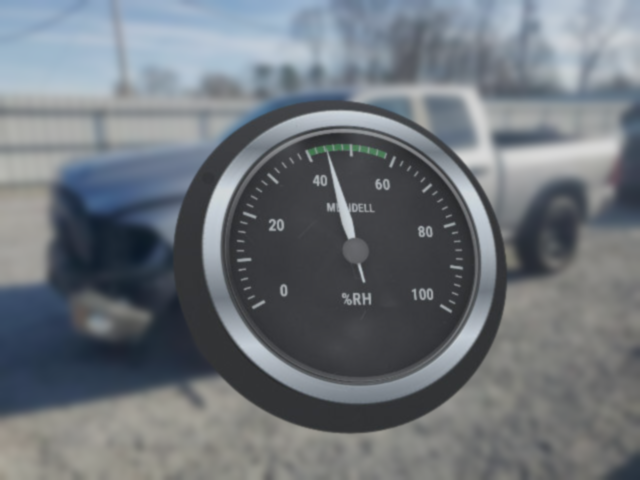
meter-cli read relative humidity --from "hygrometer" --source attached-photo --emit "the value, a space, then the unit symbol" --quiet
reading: 44 %
